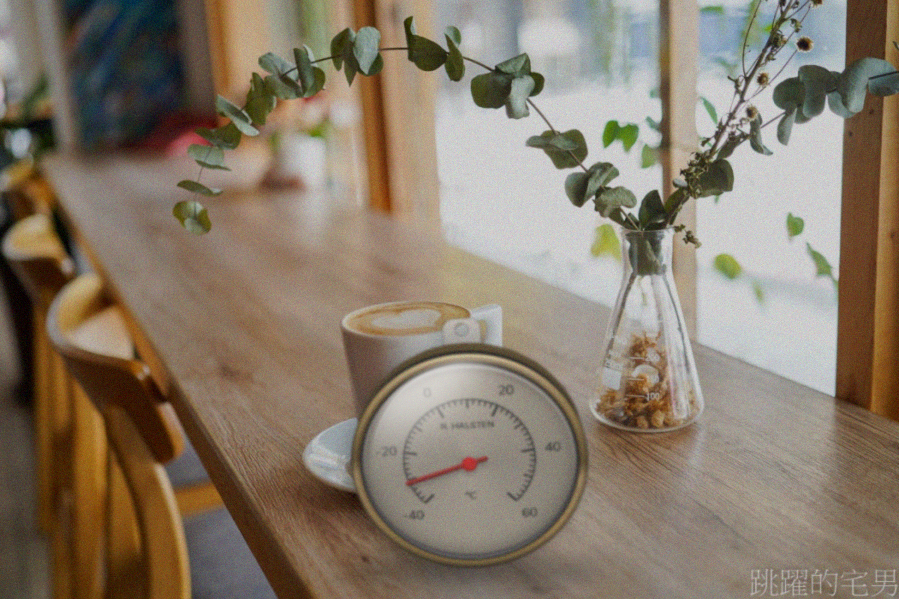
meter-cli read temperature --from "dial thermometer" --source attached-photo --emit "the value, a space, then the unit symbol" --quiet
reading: -30 °C
